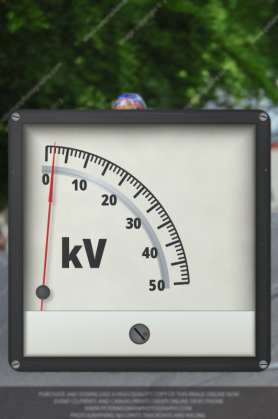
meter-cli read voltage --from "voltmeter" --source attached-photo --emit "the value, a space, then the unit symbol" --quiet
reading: 2 kV
